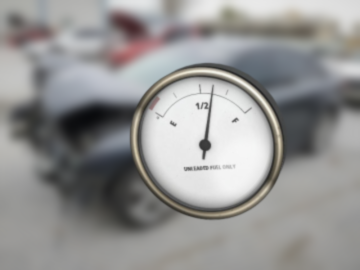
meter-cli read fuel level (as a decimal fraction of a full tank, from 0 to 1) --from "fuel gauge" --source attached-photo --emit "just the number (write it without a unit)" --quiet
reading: 0.625
